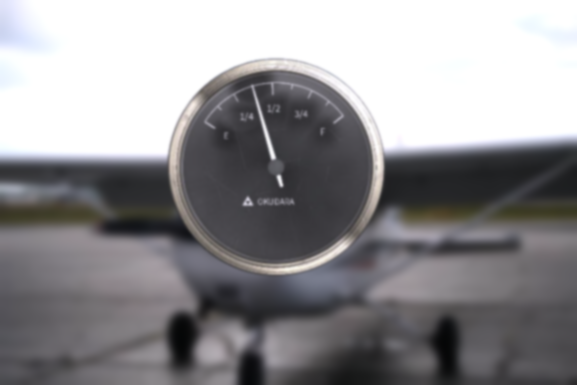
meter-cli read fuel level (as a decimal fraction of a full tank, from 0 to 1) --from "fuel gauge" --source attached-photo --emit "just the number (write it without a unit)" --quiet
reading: 0.375
